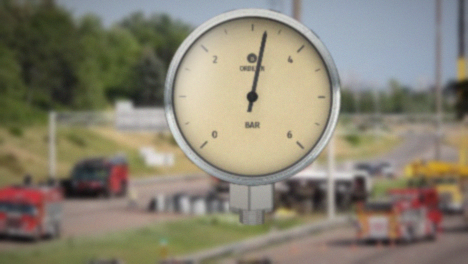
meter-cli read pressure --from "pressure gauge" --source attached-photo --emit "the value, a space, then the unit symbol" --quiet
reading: 3.25 bar
